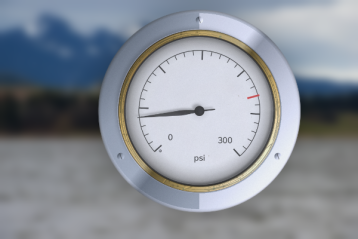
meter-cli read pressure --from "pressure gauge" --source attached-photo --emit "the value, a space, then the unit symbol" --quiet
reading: 40 psi
